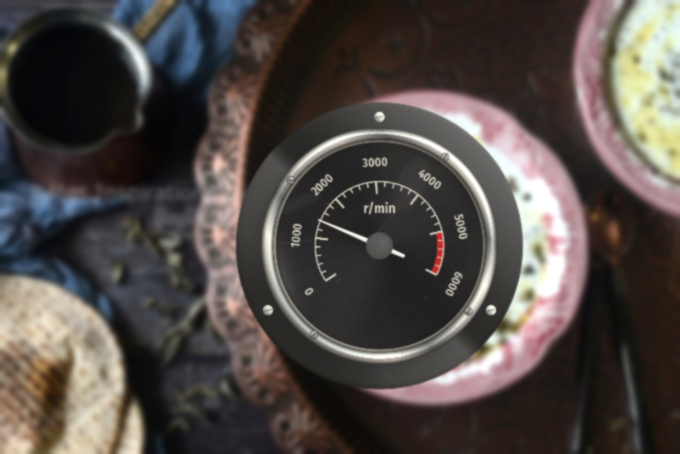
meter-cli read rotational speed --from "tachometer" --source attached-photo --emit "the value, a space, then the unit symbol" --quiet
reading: 1400 rpm
